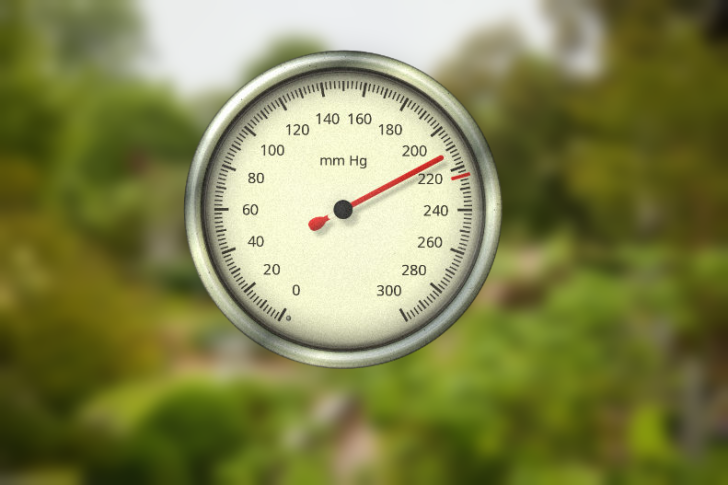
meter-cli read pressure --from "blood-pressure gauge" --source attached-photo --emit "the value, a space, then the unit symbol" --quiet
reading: 212 mmHg
